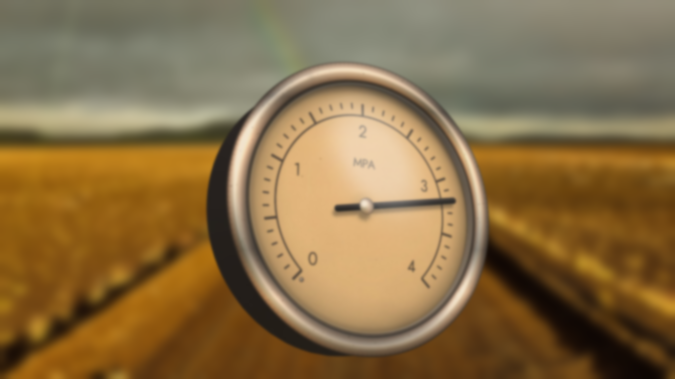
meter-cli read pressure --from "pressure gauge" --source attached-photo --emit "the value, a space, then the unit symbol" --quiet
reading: 3.2 MPa
